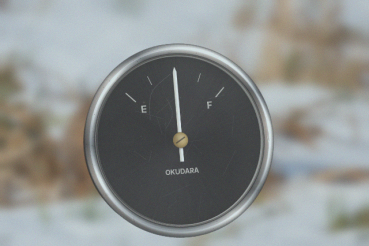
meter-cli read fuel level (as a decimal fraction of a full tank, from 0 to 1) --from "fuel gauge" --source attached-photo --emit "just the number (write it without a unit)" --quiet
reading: 0.5
